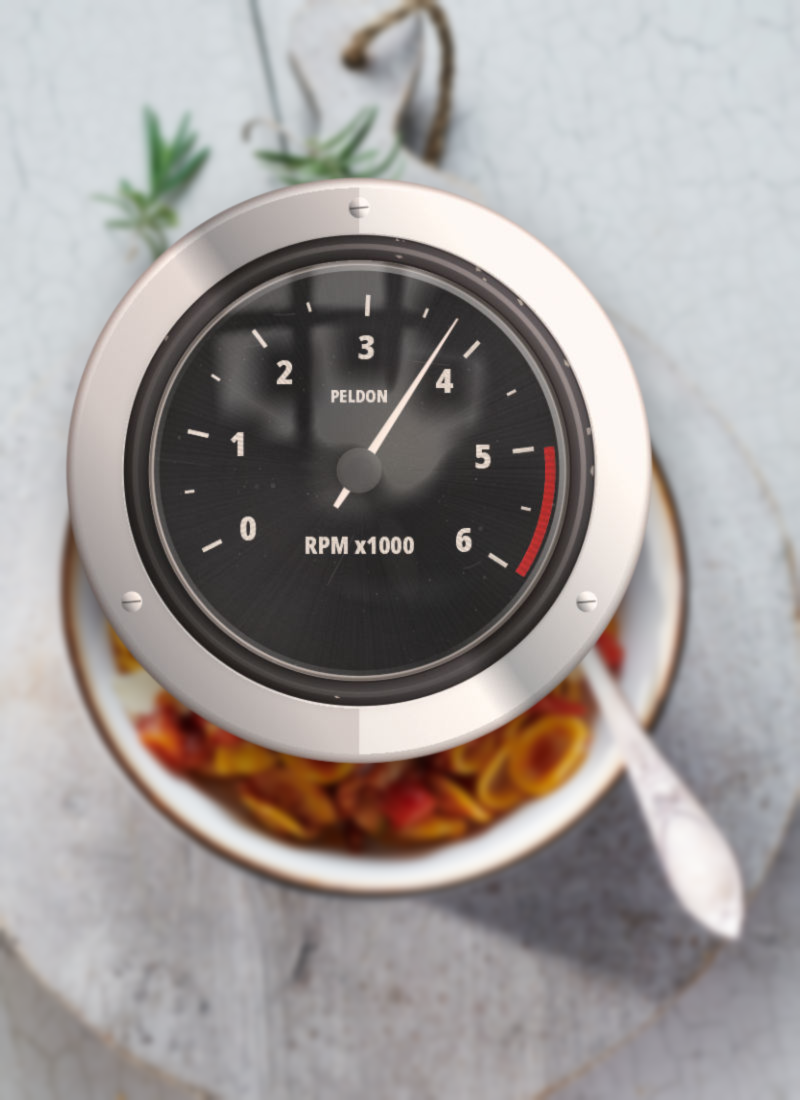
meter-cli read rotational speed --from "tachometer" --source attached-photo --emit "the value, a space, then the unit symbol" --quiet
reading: 3750 rpm
